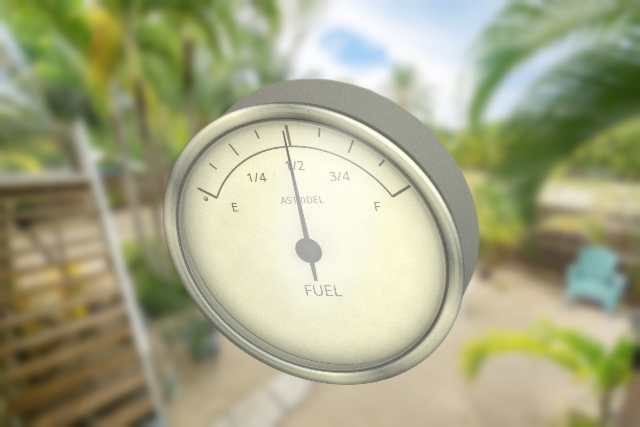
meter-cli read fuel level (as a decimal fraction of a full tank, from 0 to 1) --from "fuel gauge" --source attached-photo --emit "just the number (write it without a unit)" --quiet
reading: 0.5
